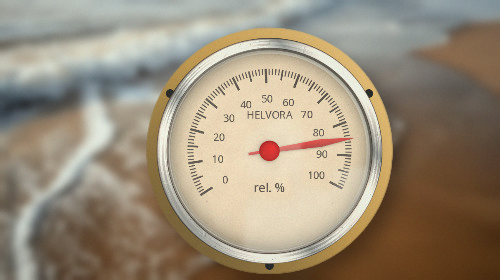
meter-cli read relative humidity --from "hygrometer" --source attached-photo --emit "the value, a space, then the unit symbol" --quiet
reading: 85 %
